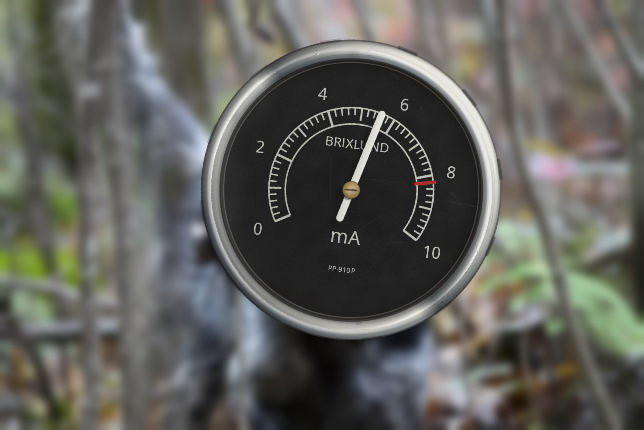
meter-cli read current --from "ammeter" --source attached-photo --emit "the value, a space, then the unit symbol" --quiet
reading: 5.6 mA
